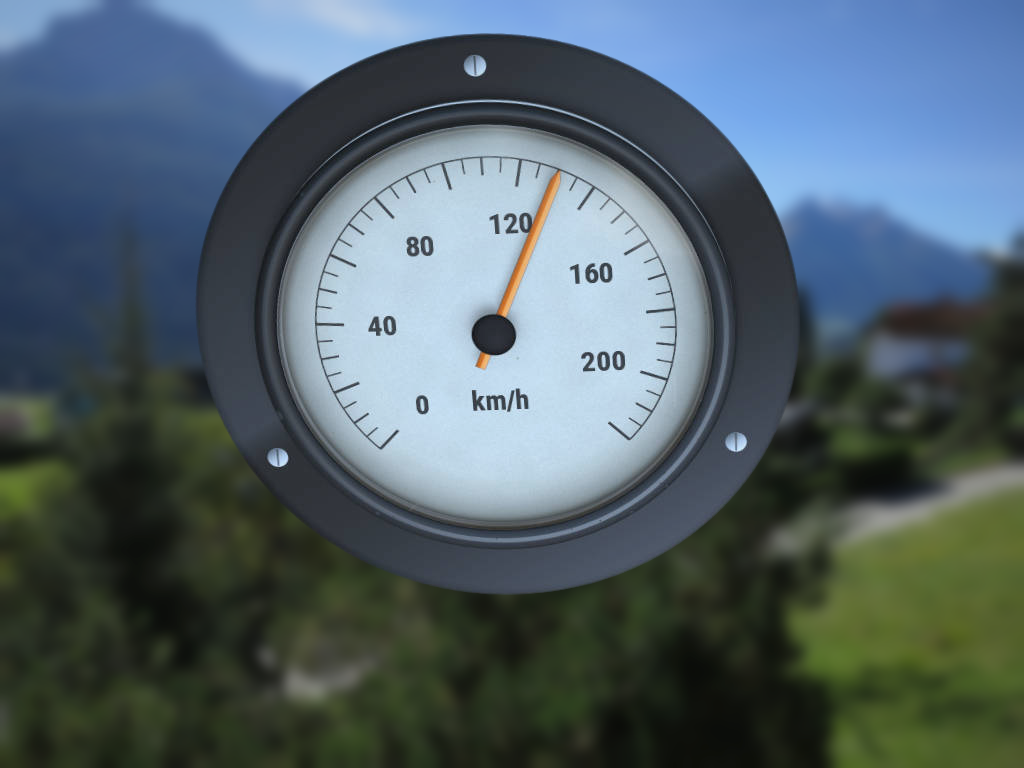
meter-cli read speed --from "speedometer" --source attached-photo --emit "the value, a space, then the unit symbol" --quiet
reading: 130 km/h
